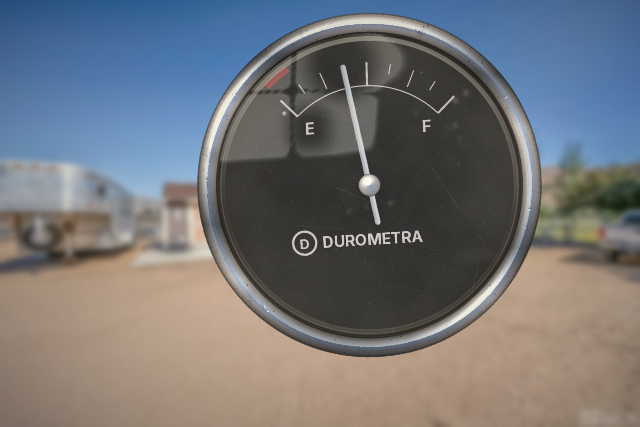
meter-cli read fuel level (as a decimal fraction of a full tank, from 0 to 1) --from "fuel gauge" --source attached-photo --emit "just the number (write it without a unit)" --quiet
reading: 0.375
